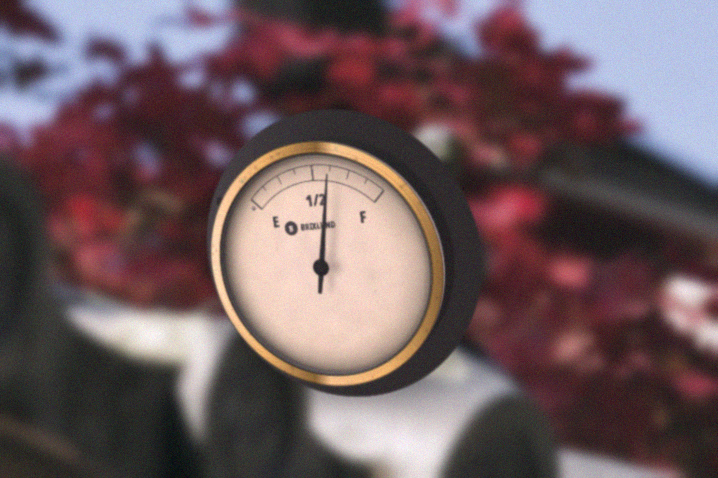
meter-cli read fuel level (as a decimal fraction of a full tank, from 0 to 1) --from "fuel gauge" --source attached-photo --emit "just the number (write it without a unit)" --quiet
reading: 0.625
